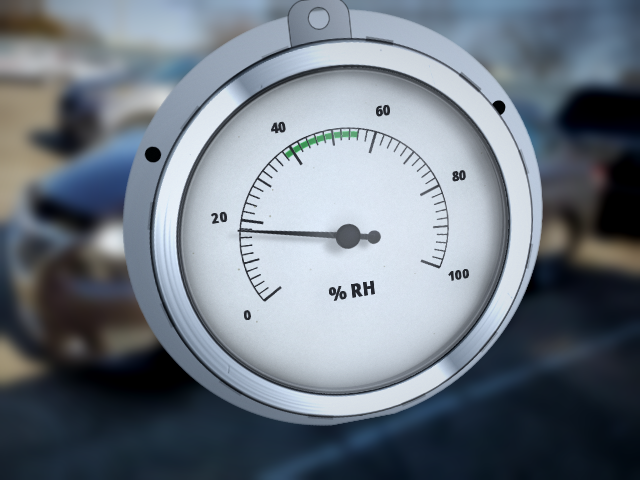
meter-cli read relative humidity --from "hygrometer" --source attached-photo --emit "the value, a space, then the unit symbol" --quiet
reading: 18 %
